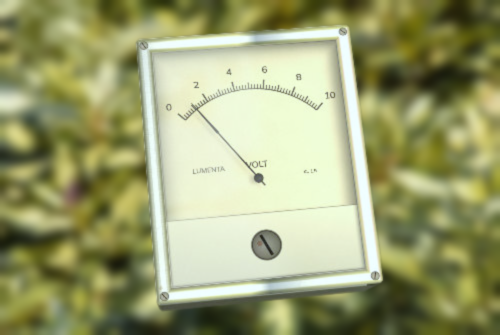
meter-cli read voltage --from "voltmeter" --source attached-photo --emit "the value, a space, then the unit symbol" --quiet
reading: 1 V
